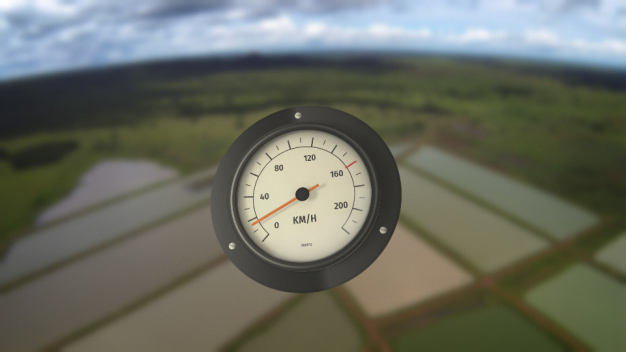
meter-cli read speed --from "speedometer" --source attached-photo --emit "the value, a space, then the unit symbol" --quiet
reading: 15 km/h
